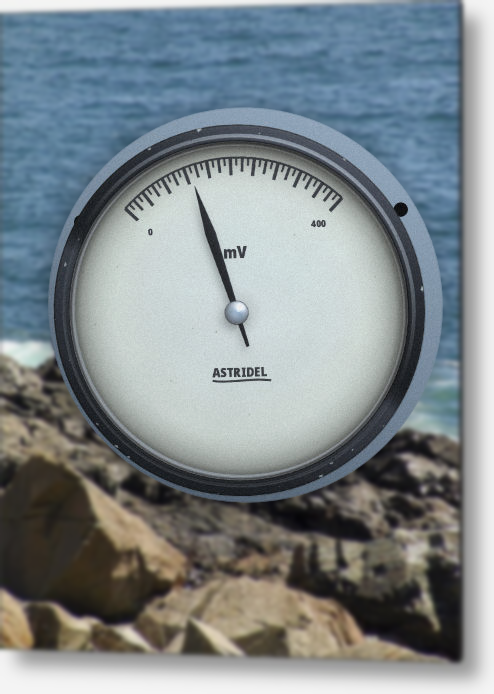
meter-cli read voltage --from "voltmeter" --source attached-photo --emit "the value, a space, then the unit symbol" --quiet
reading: 130 mV
